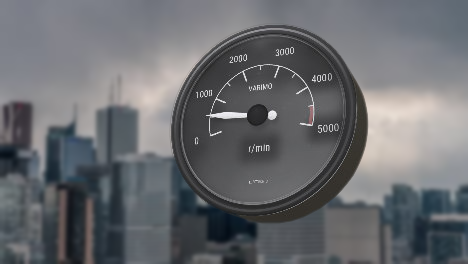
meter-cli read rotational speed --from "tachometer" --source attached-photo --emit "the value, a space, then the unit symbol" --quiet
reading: 500 rpm
